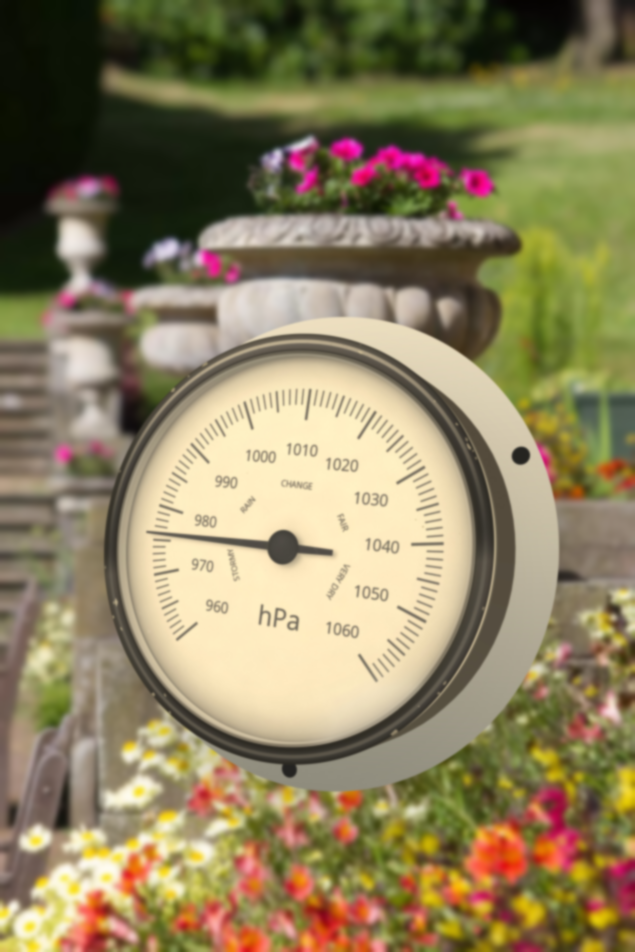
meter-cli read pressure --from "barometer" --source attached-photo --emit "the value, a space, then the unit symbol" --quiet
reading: 976 hPa
